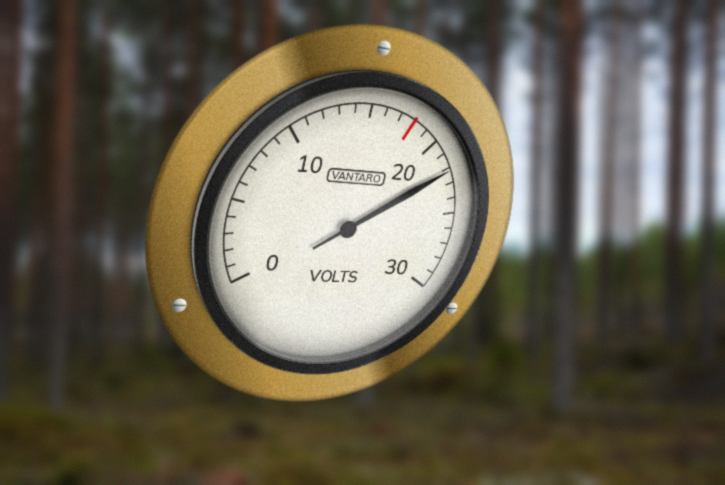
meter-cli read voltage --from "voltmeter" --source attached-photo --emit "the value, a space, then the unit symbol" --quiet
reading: 22 V
